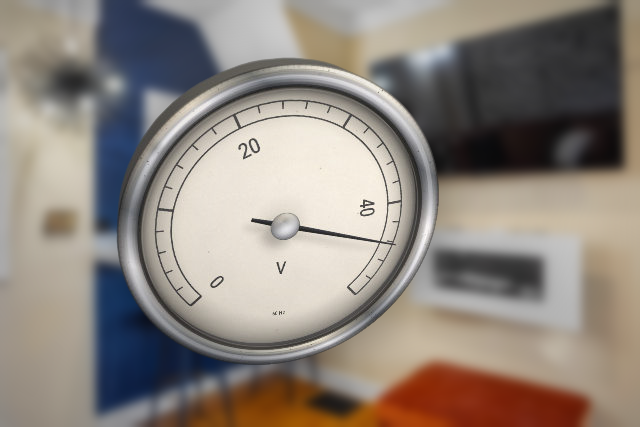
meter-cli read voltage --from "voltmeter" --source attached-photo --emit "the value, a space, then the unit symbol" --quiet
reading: 44 V
